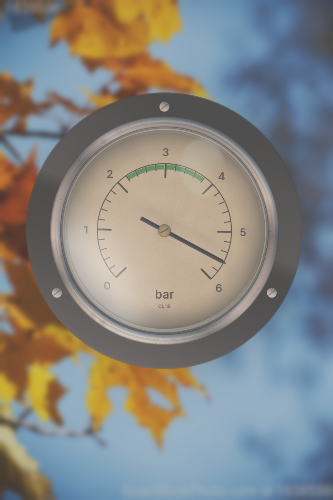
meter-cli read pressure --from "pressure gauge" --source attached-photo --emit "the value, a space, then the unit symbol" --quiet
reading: 5.6 bar
